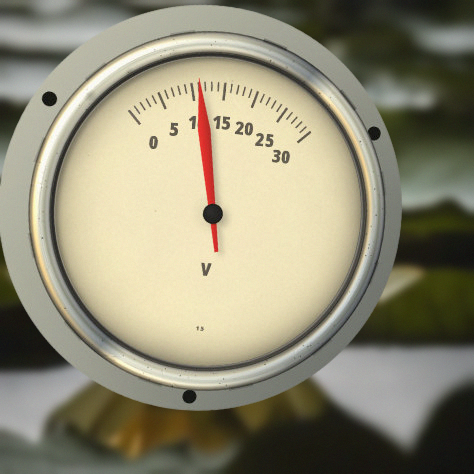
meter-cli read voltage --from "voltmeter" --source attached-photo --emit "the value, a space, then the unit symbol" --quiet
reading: 11 V
